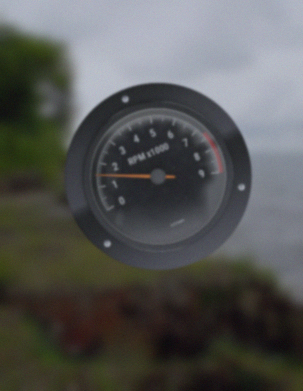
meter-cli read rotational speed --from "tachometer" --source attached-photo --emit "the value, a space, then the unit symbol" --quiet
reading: 1500 rpm
